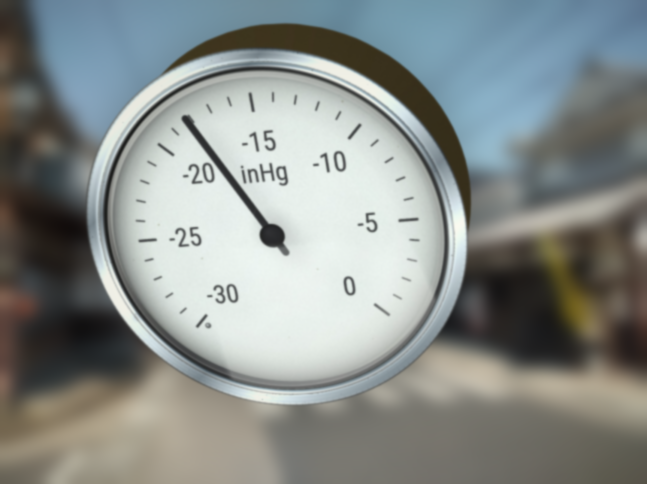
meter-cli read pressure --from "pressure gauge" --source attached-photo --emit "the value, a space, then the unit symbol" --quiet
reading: -18 inHg
